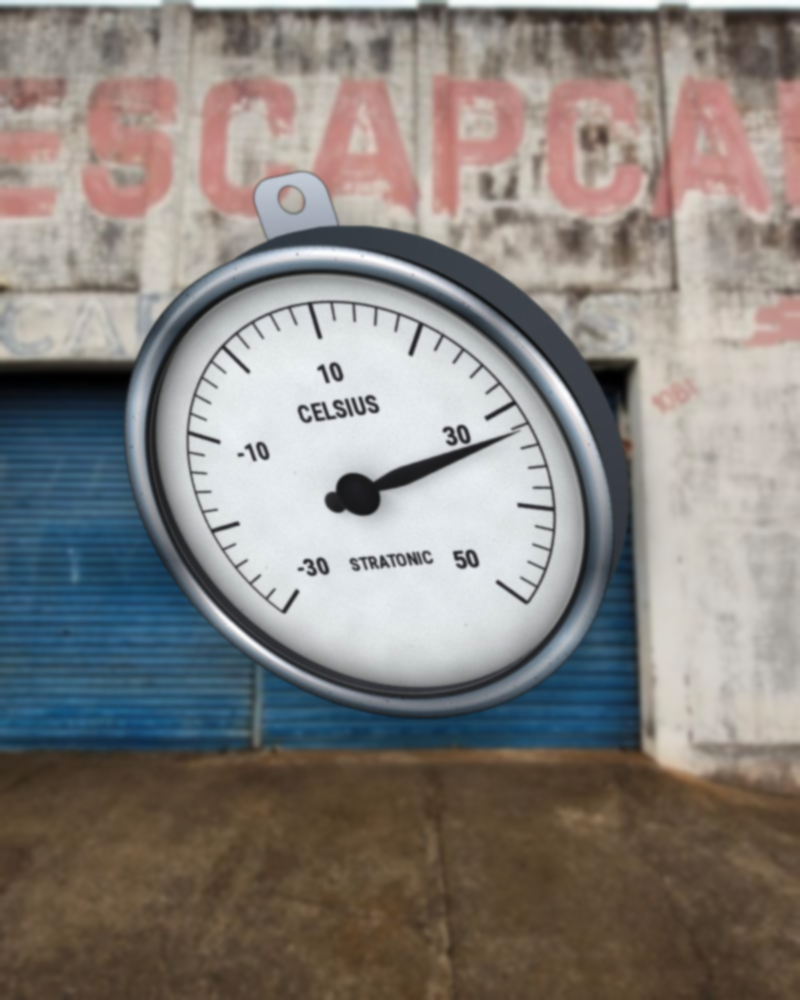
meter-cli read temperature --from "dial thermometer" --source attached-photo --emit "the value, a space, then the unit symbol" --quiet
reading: 32 °C
